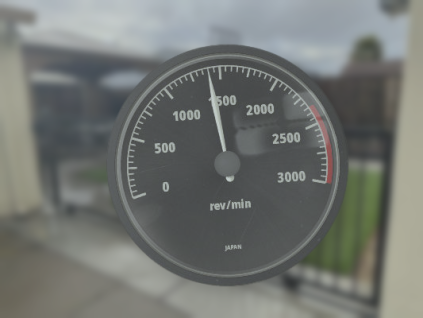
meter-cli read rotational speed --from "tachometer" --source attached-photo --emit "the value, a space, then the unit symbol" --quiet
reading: 1400 rpm
